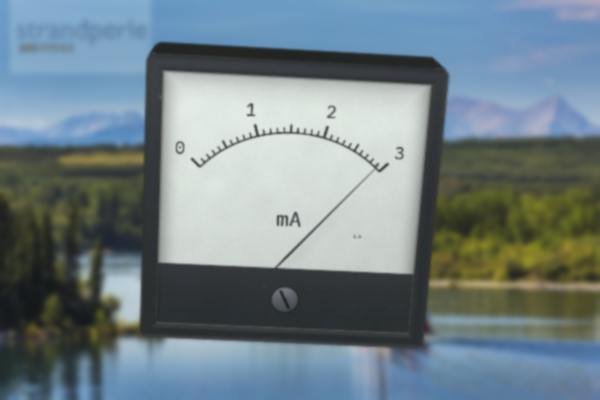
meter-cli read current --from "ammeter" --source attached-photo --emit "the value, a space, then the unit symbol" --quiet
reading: 2.9 mA
